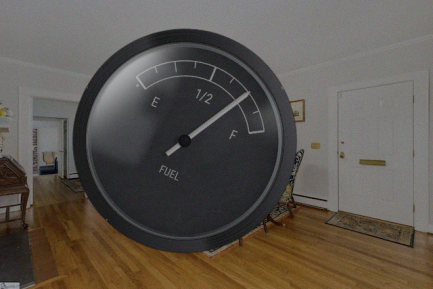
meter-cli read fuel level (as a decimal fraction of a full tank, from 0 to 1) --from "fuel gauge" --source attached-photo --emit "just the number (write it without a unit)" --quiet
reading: 0.75
